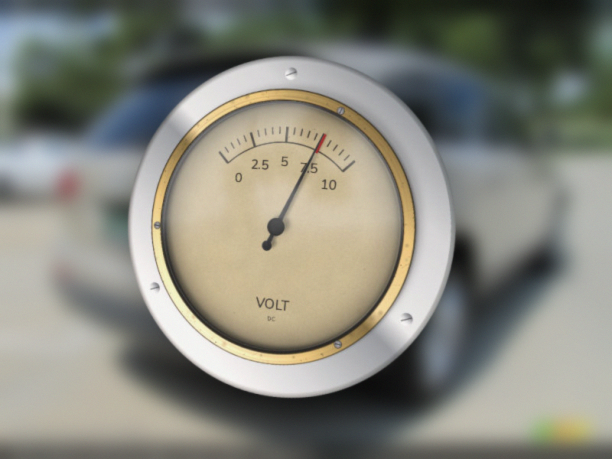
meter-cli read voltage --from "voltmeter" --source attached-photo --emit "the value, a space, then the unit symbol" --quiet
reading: 7.5 V
